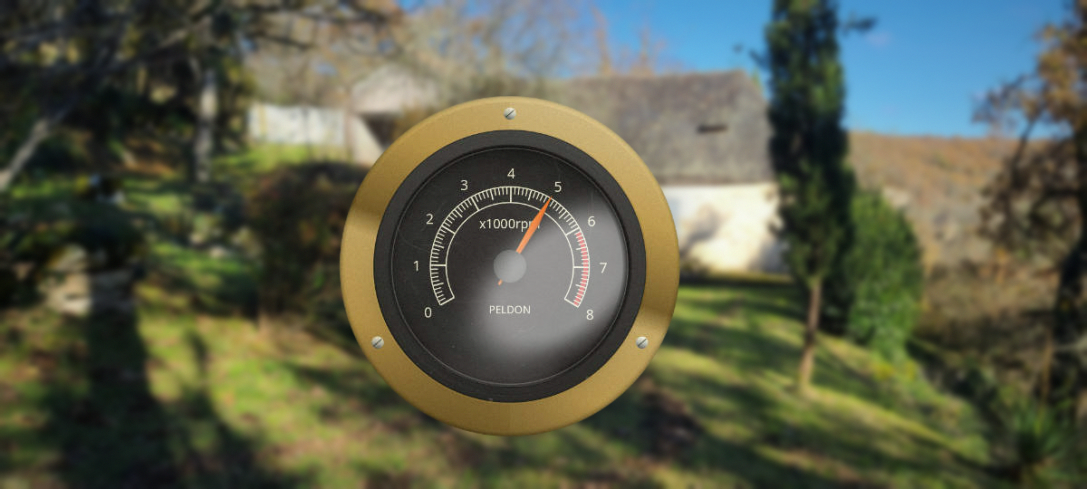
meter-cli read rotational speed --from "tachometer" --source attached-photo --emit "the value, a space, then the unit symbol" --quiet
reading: 5000 rpm
